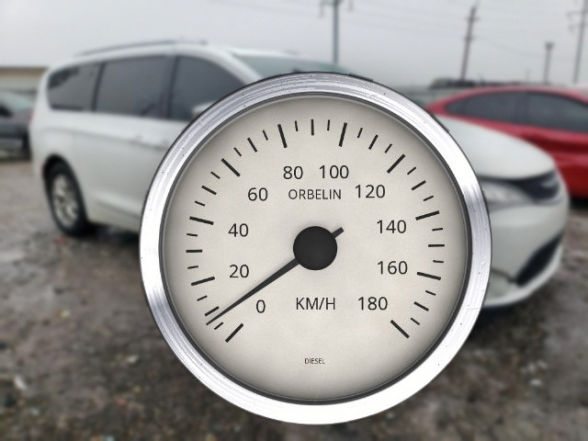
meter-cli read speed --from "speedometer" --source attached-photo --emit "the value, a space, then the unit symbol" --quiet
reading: 7.5 km/h
